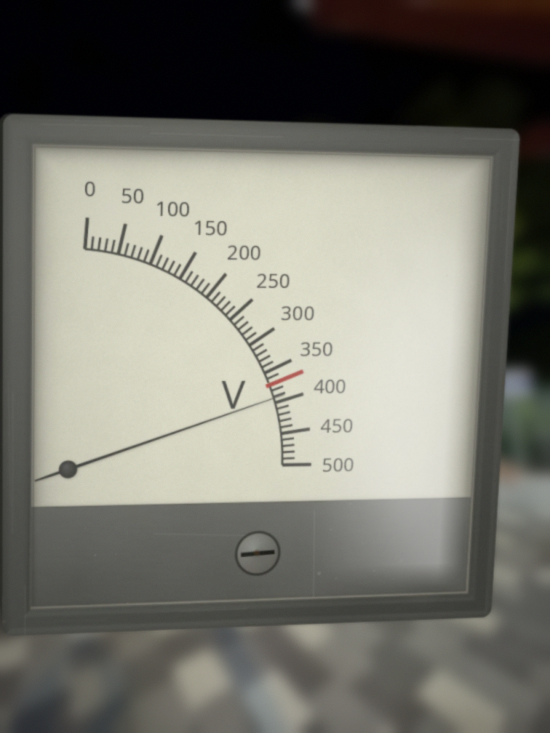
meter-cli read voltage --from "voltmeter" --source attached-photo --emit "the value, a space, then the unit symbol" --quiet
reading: 390 V
